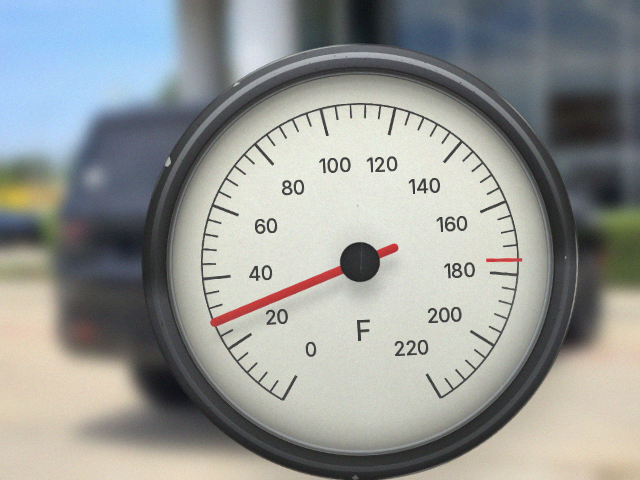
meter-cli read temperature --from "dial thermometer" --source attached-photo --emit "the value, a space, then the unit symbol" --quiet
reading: 28 °F
